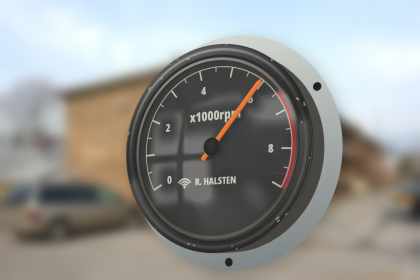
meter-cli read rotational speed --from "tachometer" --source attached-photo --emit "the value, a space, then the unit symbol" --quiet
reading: 6000 rpm
